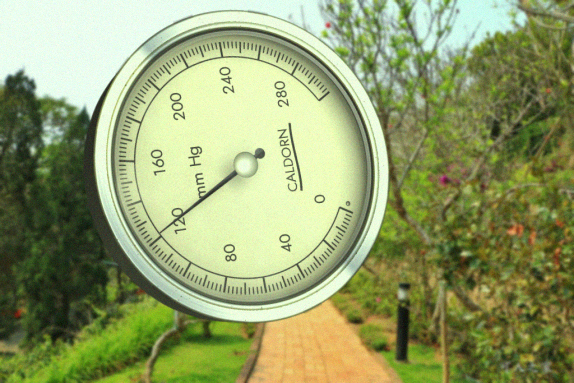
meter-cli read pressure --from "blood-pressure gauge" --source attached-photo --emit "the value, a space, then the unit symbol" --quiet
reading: 122 mmHg
